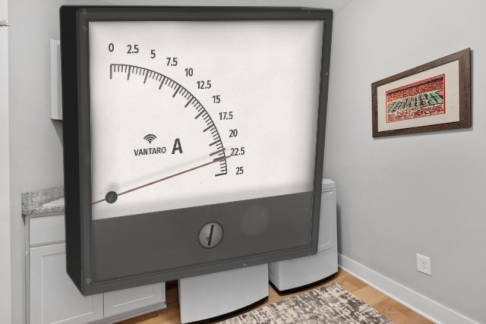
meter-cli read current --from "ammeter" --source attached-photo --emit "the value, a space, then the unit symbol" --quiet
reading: 22.5 A
